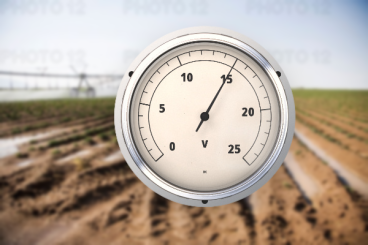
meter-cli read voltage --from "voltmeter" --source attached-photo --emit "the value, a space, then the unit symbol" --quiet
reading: 15 V
